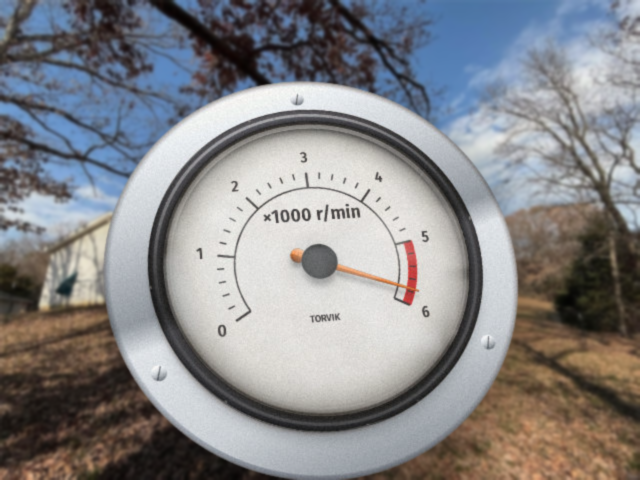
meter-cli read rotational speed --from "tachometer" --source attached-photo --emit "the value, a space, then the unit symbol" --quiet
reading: 5800 rpm
